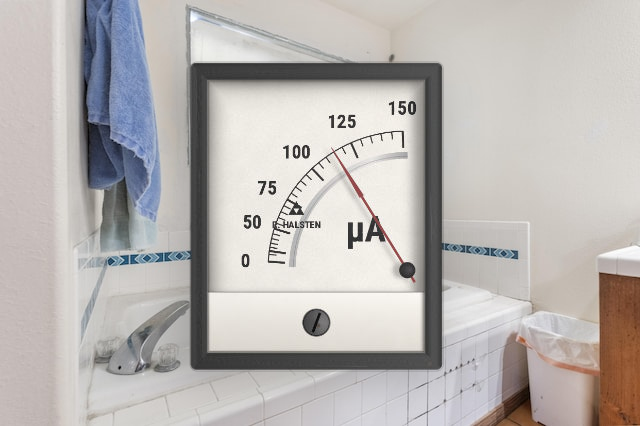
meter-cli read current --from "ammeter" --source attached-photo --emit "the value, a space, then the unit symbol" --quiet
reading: 115 µA
